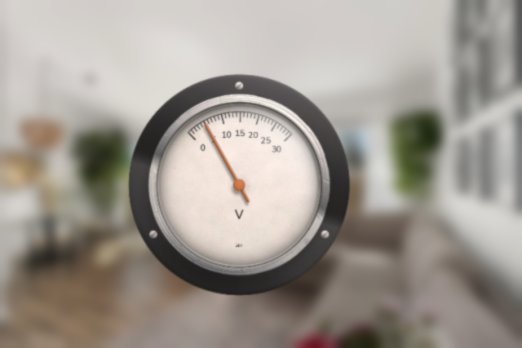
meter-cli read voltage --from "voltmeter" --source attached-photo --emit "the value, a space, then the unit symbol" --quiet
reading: 5 V
